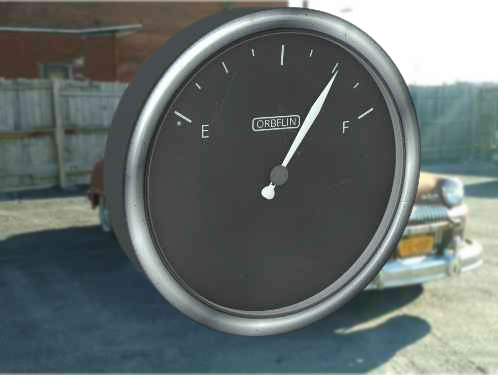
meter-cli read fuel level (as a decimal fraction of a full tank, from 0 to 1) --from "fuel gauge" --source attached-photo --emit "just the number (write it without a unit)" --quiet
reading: 0.75
